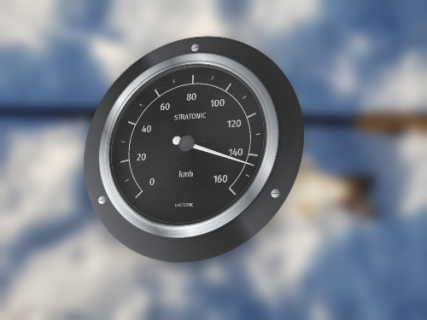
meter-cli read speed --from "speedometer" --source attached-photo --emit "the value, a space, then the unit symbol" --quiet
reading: 145 km/h
